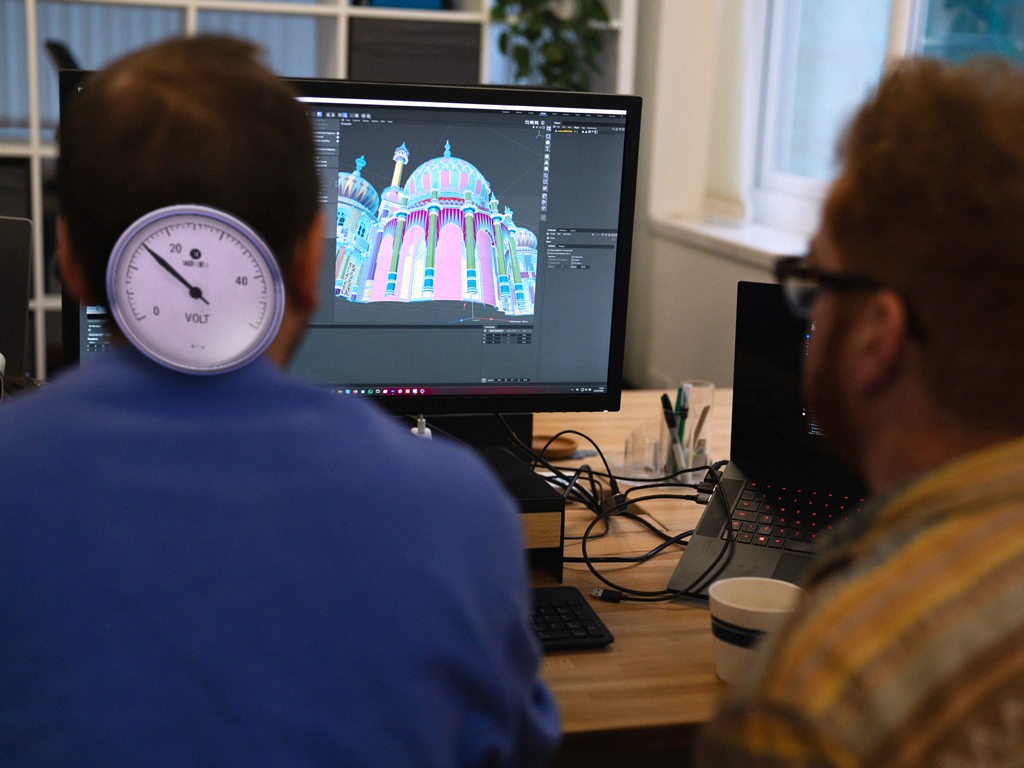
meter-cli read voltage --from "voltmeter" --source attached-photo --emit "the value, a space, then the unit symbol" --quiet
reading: 15 V
